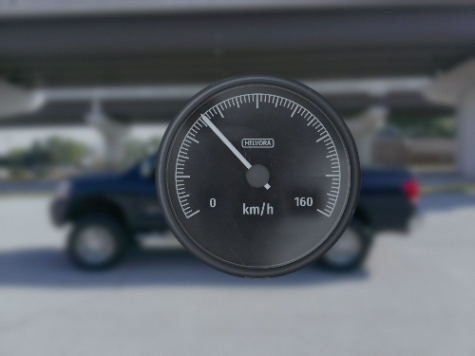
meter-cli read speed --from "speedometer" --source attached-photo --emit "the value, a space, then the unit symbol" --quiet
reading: 52 km/h
